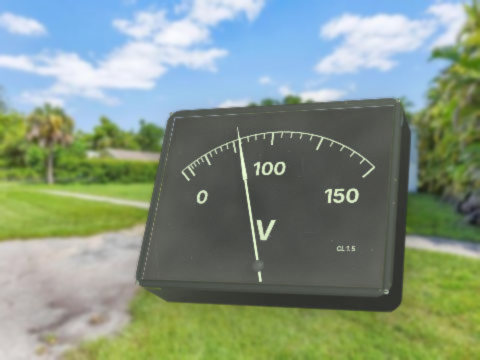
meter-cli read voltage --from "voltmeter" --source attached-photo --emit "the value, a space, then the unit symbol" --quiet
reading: 80 V
